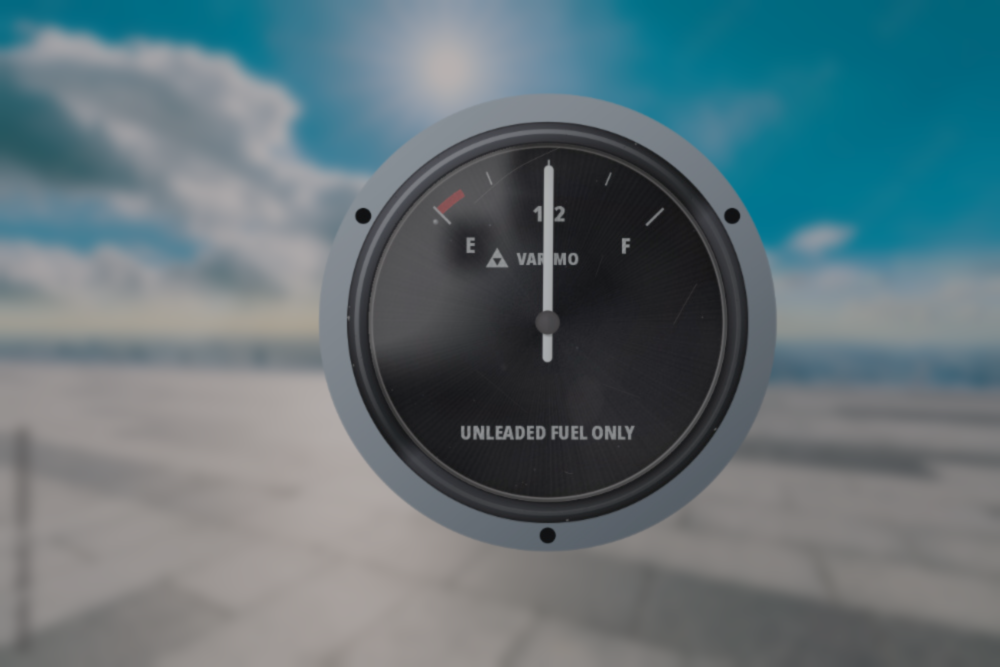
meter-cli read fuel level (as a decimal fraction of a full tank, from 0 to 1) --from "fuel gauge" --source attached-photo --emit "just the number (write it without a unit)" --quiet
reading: 0.5
